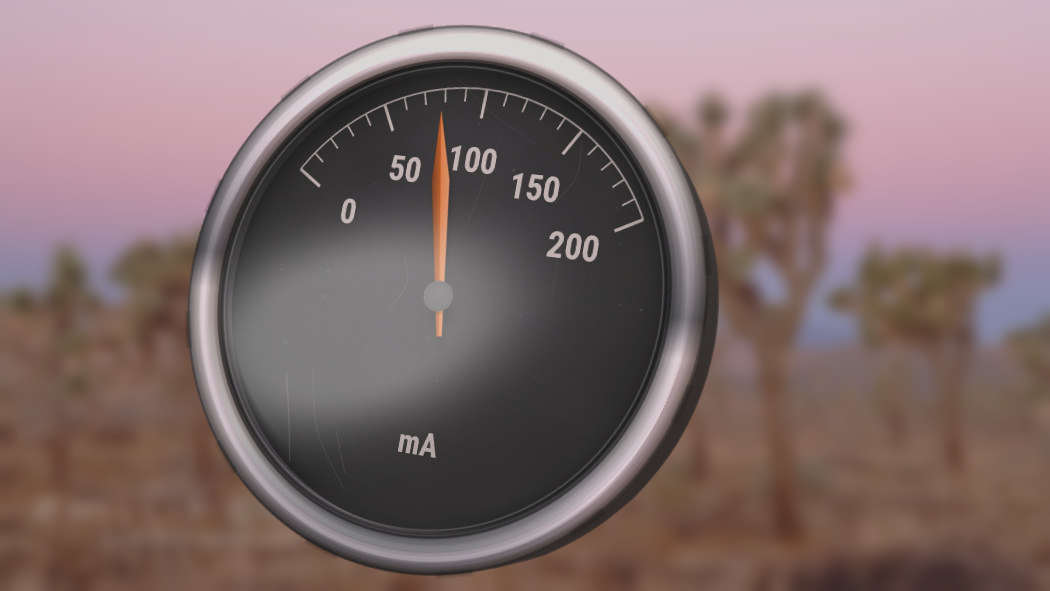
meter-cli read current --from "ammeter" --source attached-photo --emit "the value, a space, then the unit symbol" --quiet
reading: 80 mA
